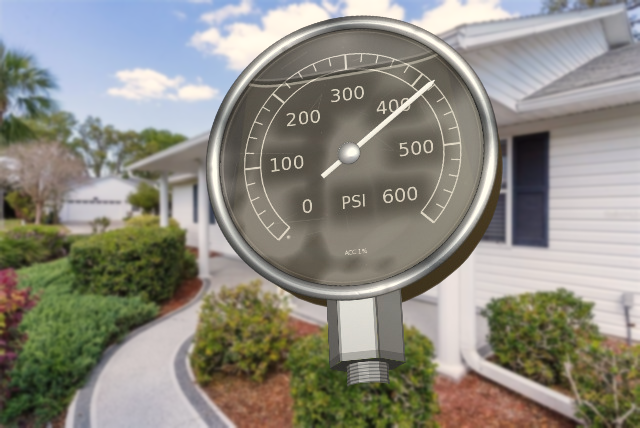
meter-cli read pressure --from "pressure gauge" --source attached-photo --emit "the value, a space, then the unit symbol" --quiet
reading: 420 psi
